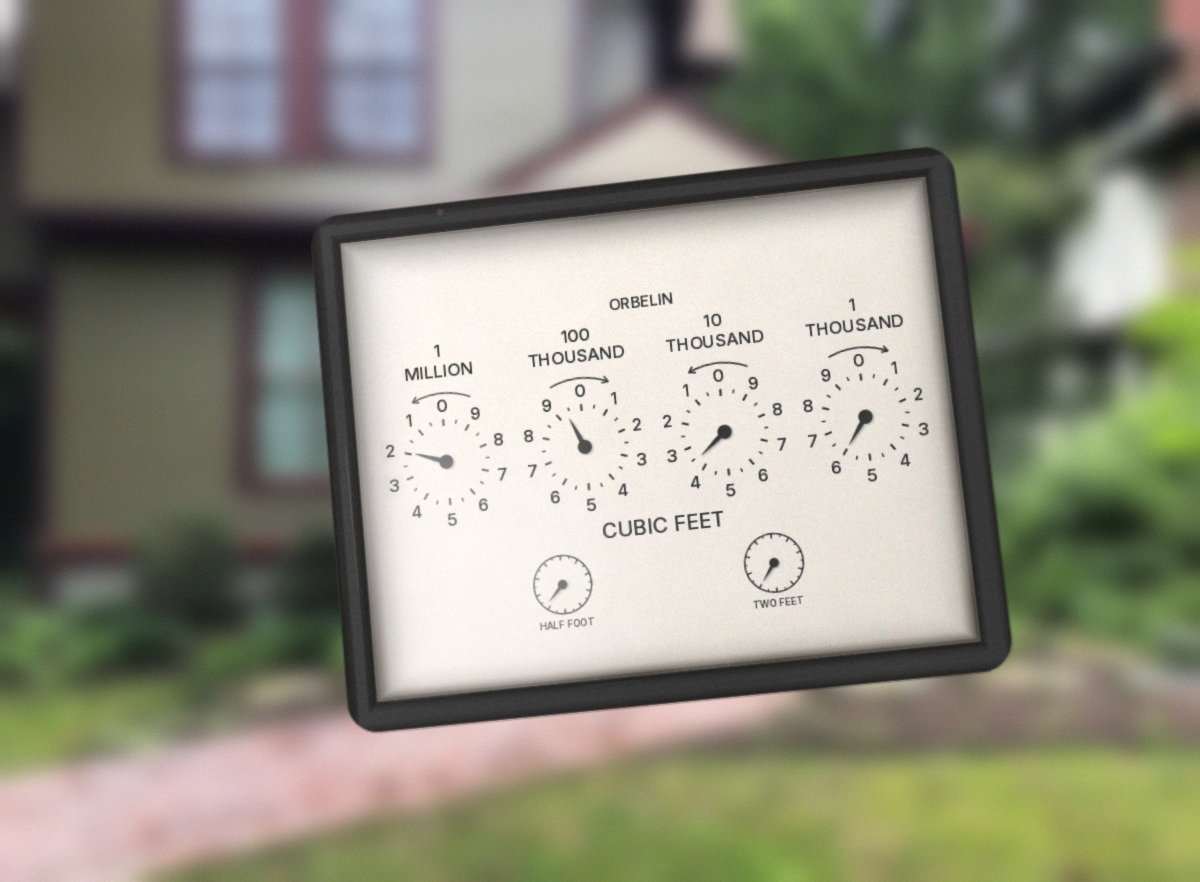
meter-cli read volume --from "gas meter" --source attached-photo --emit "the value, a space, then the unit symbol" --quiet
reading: 193600 ft³
